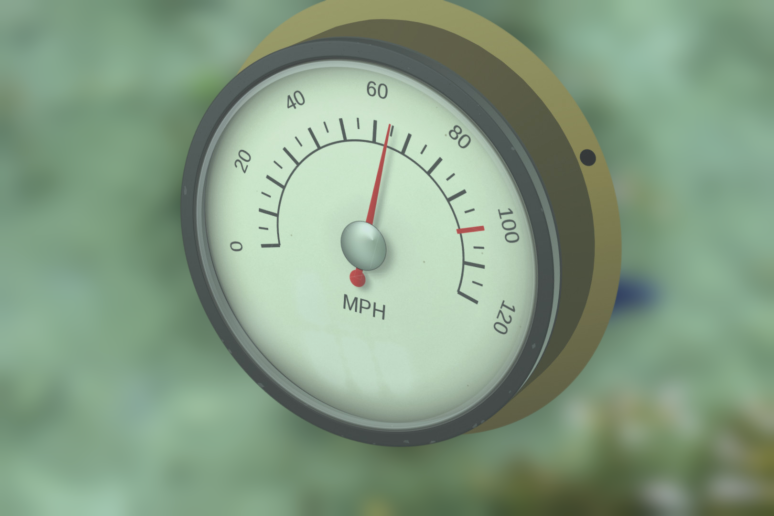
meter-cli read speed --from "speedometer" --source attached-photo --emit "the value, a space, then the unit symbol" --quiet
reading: 65 mph
